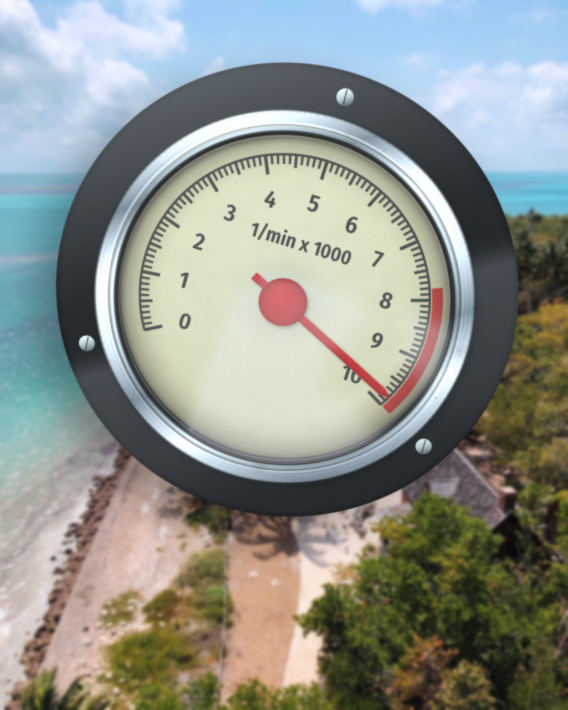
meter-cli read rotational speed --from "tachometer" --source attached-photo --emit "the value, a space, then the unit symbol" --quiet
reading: 9800 rpm
